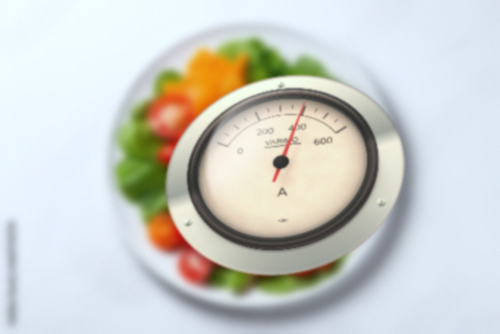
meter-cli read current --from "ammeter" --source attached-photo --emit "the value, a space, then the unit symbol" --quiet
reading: 400 A
